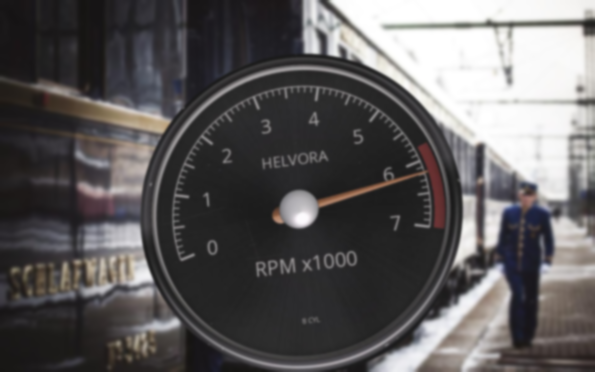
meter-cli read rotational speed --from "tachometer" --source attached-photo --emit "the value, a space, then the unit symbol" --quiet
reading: 6200 rpm
